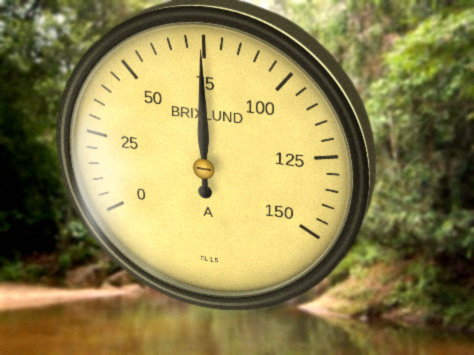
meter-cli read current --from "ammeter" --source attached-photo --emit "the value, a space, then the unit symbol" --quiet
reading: 75 A
